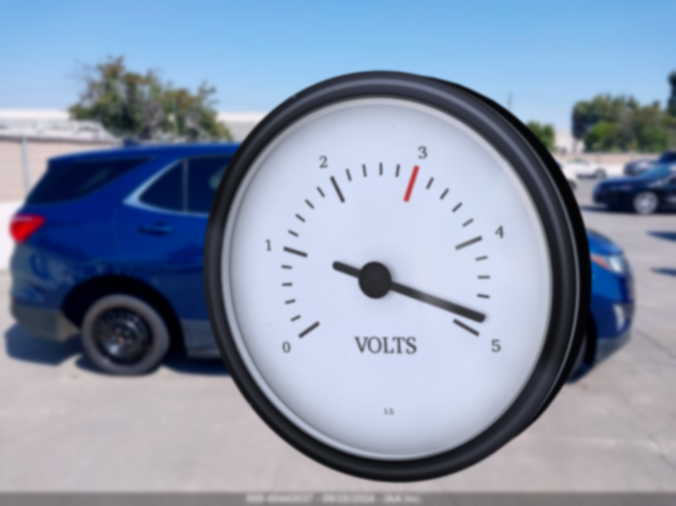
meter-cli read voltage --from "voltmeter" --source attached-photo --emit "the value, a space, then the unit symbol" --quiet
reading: 4.8 V
